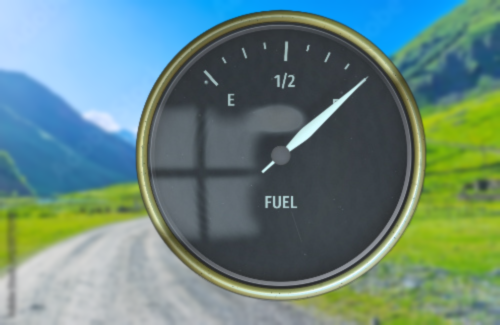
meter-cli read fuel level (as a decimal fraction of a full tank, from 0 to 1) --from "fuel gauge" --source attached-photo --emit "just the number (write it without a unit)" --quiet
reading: 1
